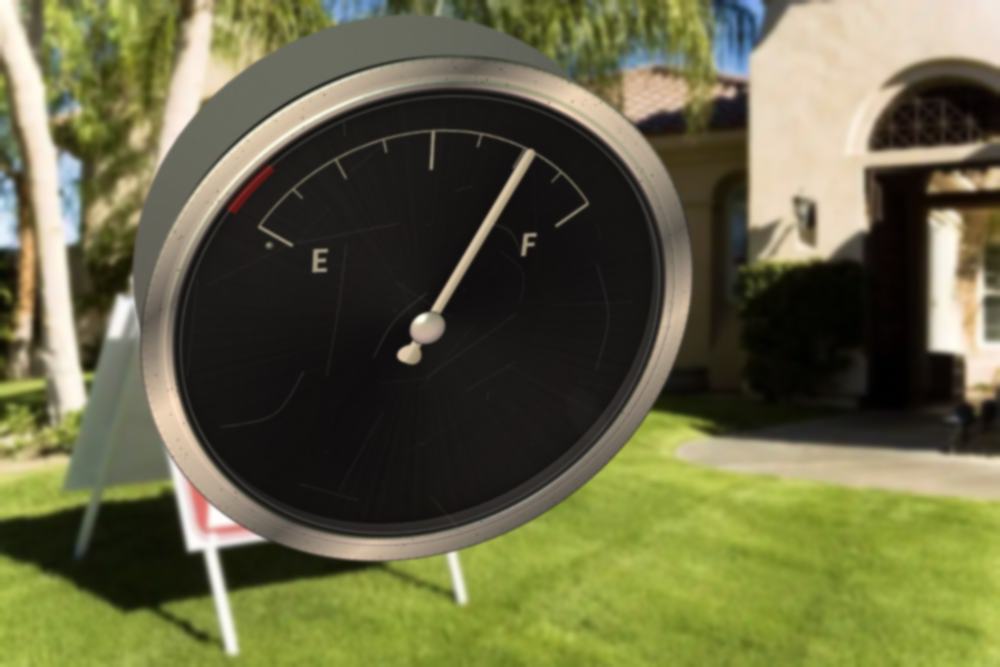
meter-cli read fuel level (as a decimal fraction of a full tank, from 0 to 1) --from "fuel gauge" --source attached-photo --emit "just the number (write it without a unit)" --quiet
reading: 0.75
